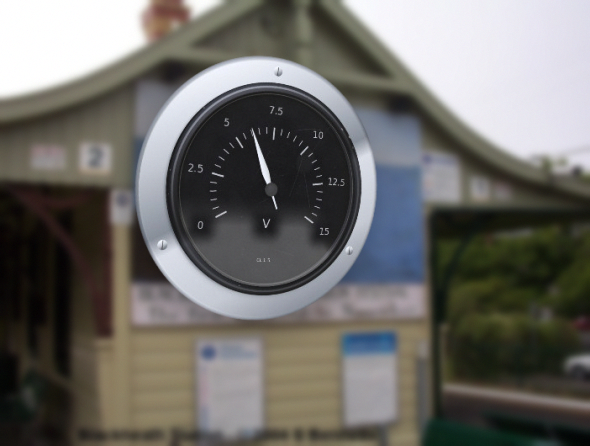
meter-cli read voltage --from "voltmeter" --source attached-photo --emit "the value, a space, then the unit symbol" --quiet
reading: 6 V
